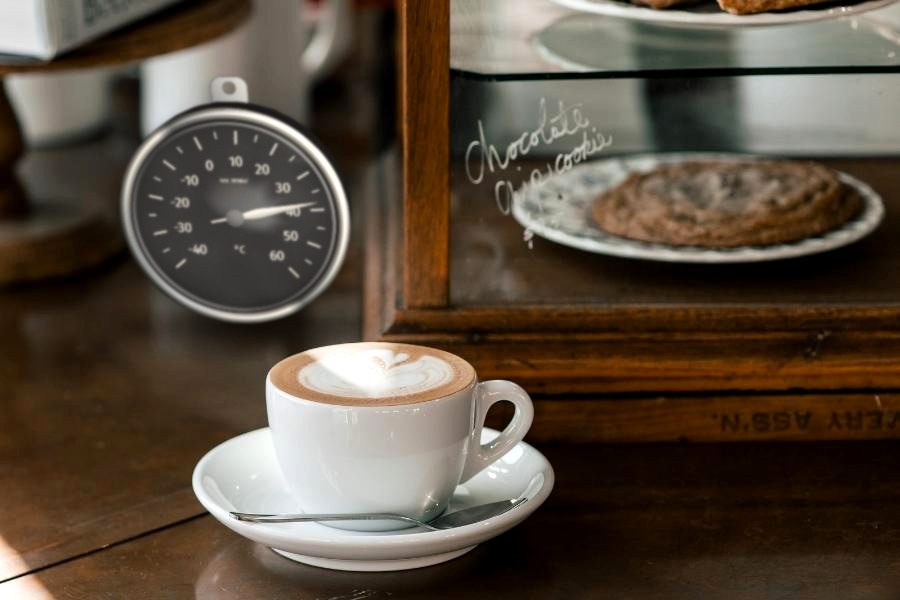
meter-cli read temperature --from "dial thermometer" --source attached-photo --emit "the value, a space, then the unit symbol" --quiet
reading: 37.5 °C
